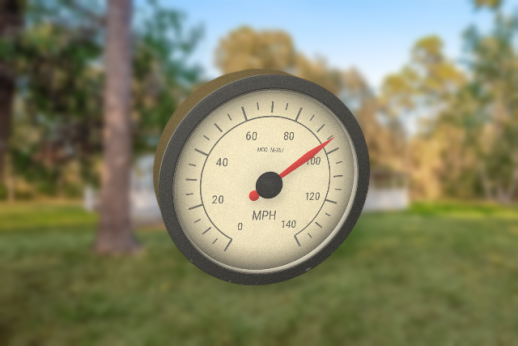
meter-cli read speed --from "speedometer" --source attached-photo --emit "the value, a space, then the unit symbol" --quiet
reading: 95 mph
